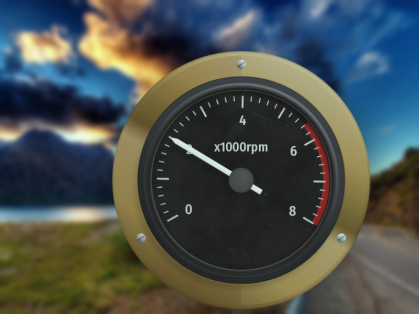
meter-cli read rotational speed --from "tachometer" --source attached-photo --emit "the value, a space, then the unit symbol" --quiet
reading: 2000 rpm
